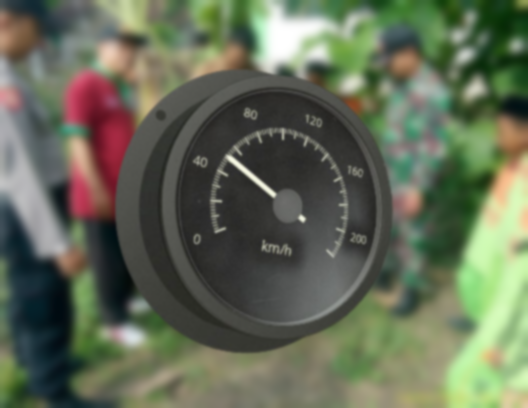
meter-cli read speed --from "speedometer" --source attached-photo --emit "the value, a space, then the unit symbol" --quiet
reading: 50 km/h
